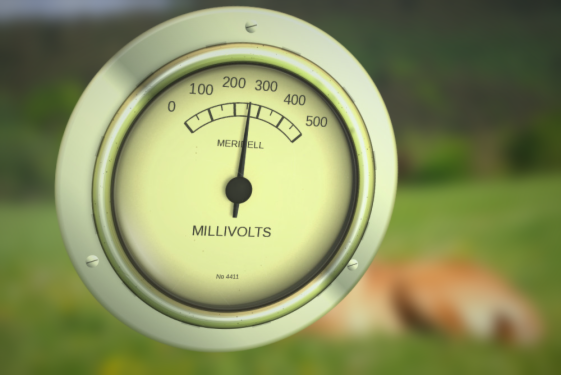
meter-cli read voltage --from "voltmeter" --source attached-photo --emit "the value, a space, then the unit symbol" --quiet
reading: 250 mV
